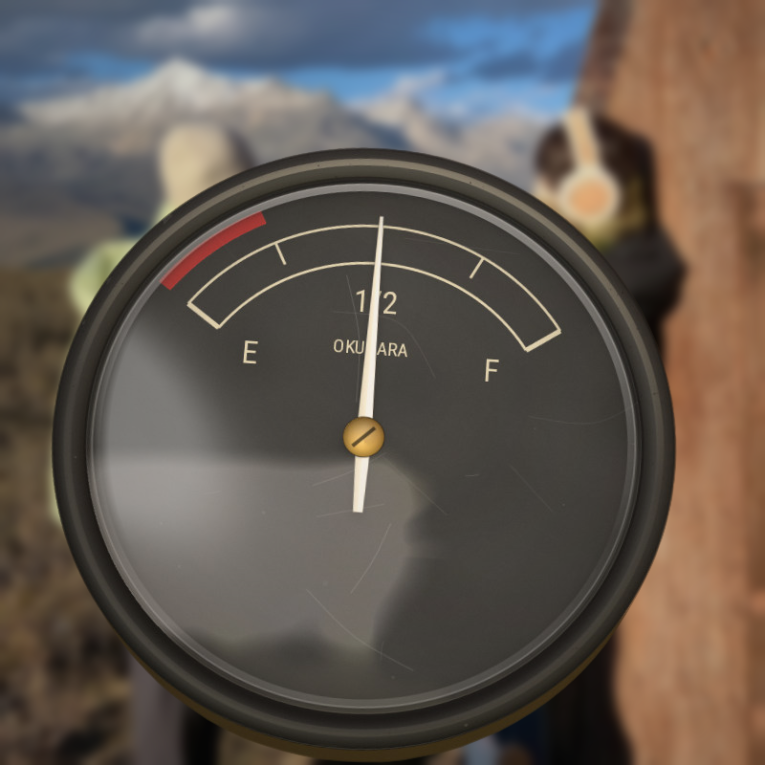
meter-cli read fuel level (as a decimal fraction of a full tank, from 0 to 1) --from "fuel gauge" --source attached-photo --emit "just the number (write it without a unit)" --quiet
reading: 0.5
